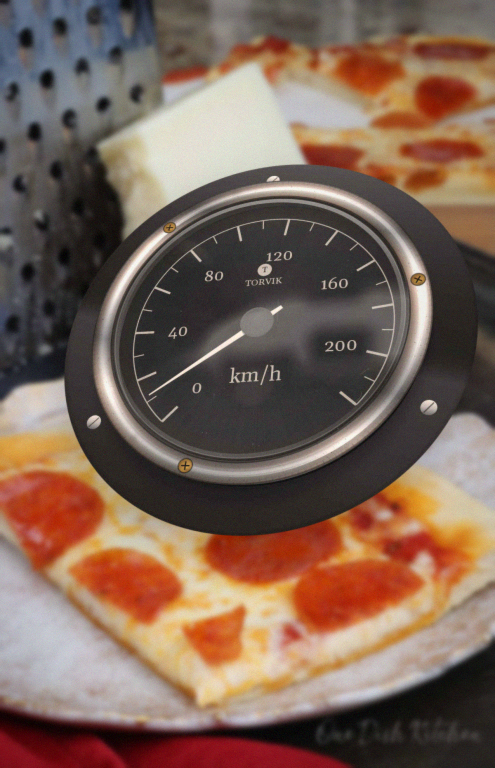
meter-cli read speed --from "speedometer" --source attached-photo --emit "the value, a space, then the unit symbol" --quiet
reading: 10 km/h
